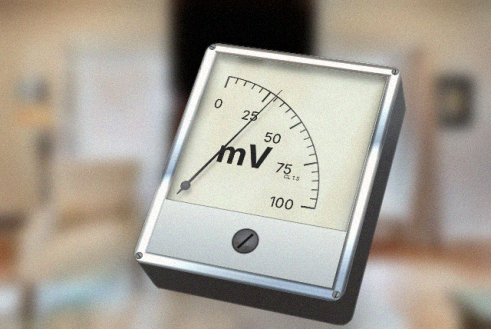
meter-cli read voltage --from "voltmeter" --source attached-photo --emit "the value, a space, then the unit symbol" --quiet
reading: 30 mV
